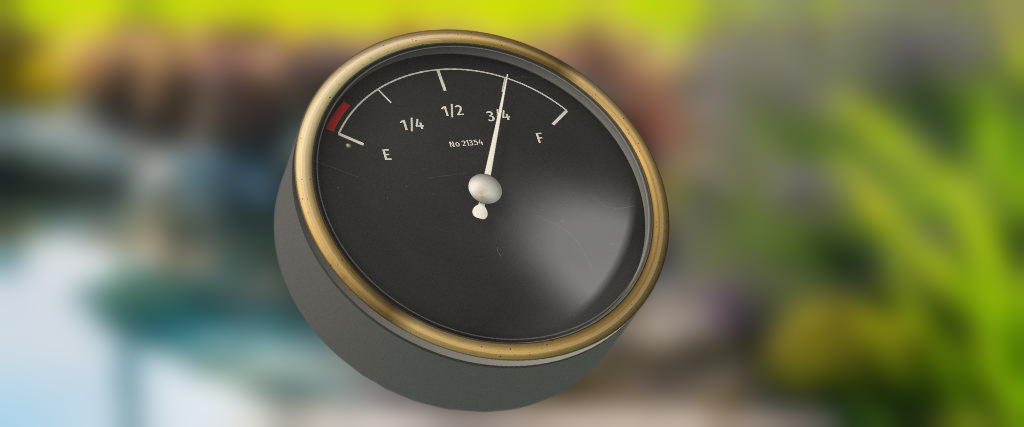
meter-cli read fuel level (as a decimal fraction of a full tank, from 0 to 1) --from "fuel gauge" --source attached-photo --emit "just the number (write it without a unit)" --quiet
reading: 0.75
